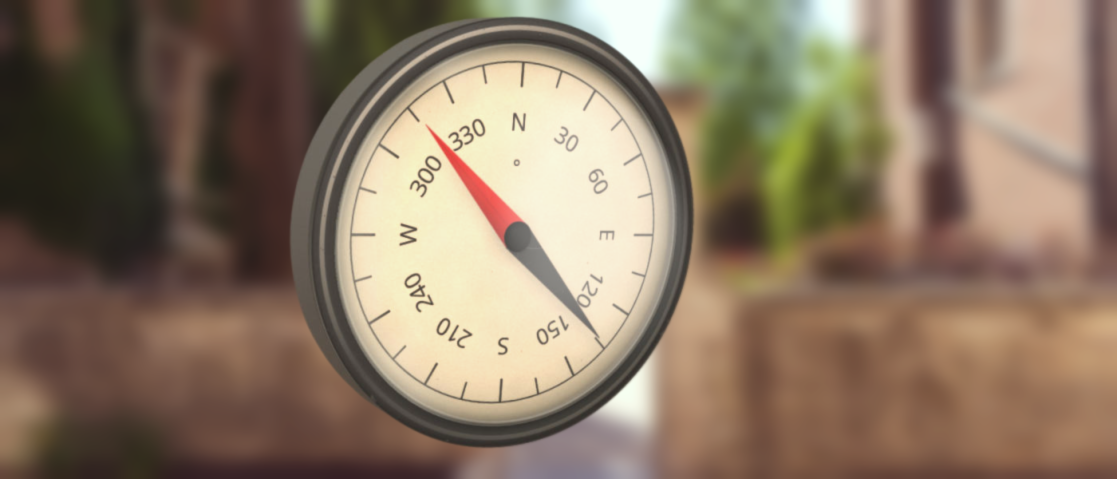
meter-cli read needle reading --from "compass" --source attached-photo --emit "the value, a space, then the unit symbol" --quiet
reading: 315 °
